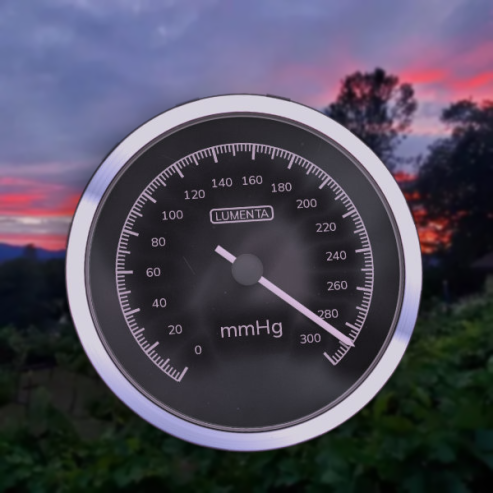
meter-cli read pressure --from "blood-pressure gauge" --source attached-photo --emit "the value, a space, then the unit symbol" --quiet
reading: 288 mmHg
